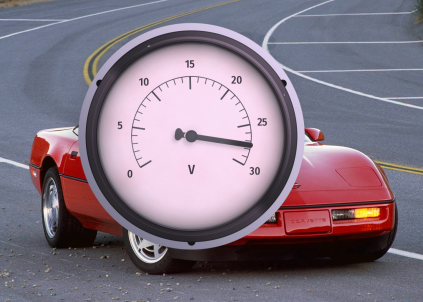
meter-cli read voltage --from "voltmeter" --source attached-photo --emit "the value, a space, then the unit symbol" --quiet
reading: 27.5 V
